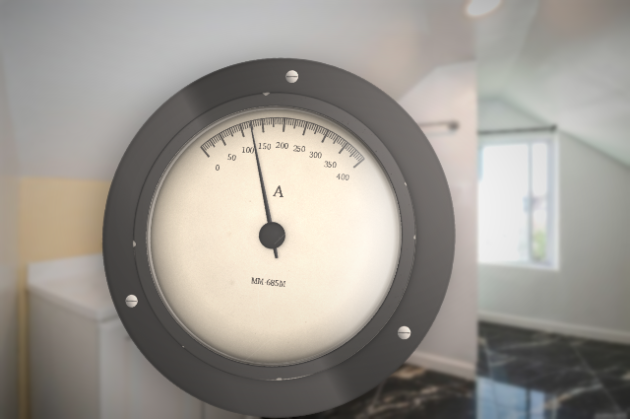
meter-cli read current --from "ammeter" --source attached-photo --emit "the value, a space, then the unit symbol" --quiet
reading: 125 A
